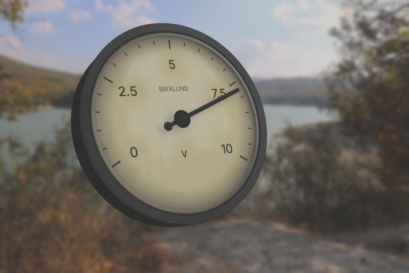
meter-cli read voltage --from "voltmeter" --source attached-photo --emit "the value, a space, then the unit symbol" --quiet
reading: 7.75 V
